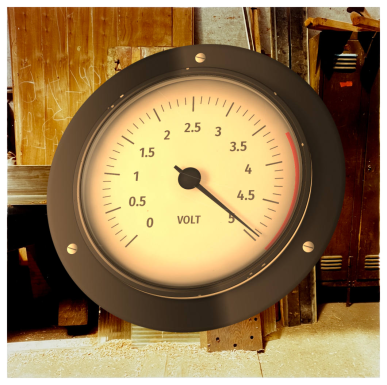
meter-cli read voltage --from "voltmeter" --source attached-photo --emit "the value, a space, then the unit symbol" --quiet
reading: 4.95 V
